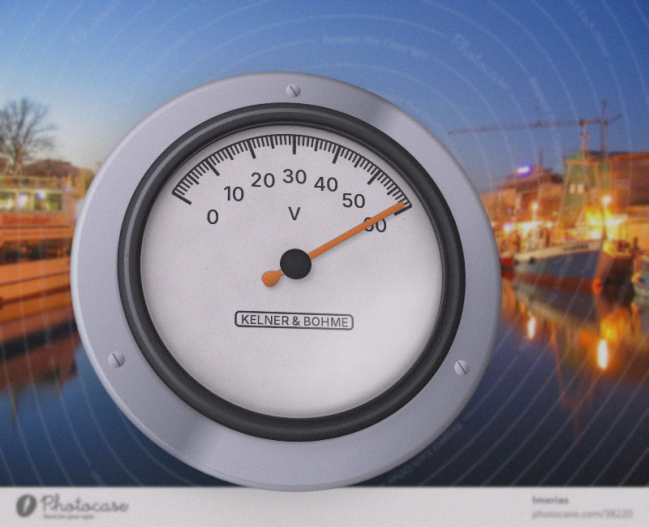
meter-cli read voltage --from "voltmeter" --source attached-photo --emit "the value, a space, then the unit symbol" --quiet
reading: 59 V
